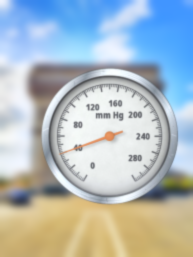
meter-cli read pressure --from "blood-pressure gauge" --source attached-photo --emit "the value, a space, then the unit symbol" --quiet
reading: 40 mmHg
